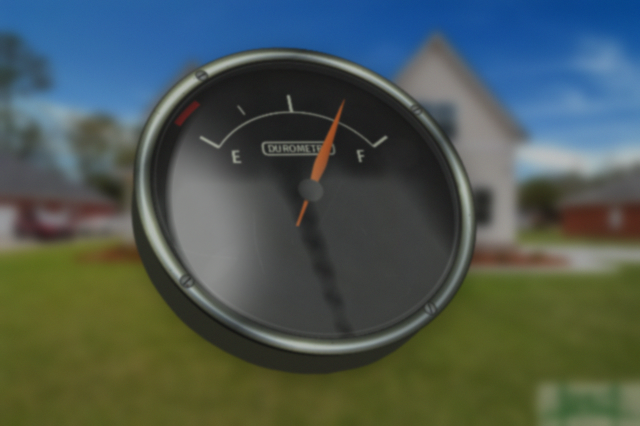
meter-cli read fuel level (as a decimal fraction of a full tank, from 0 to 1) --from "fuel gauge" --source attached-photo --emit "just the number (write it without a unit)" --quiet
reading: 0.75
